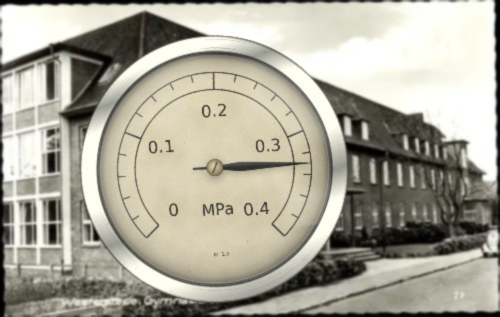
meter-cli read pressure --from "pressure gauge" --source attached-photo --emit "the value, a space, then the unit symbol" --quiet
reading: 0.33 MPa
